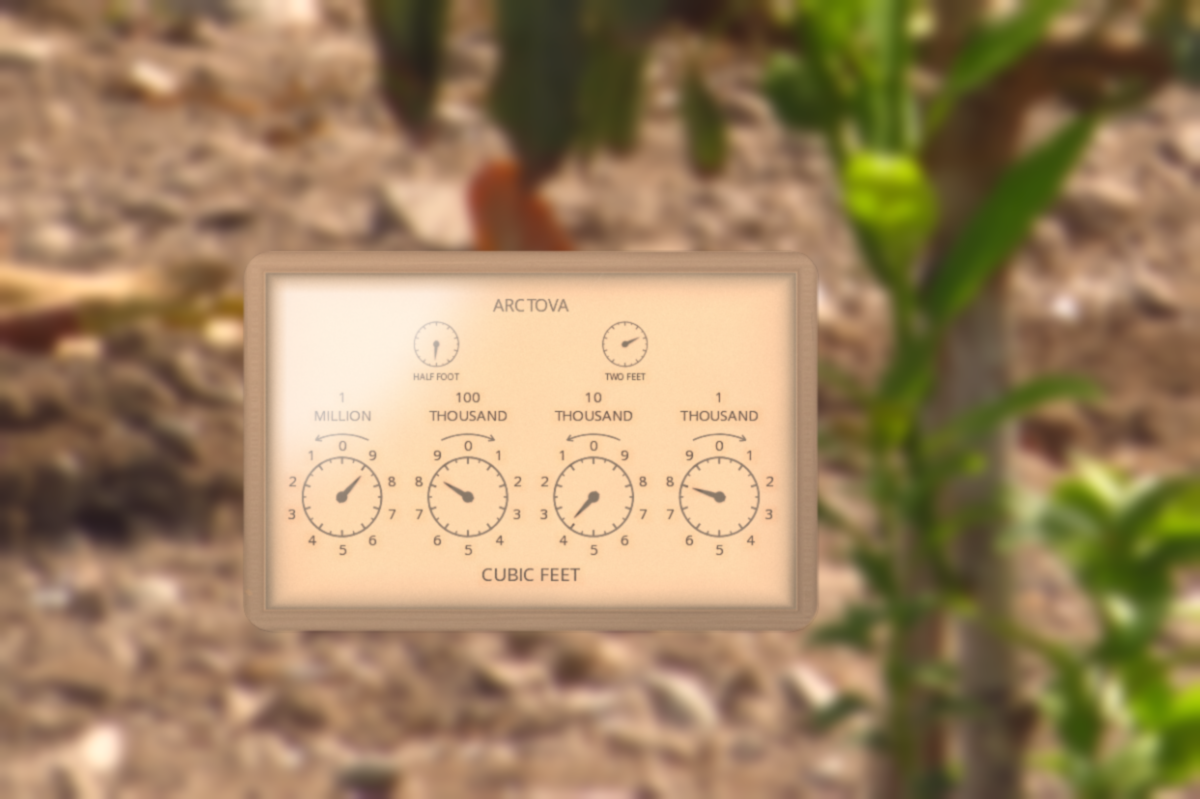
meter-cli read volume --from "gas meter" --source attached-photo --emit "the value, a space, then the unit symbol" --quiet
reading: 883800 ft³
